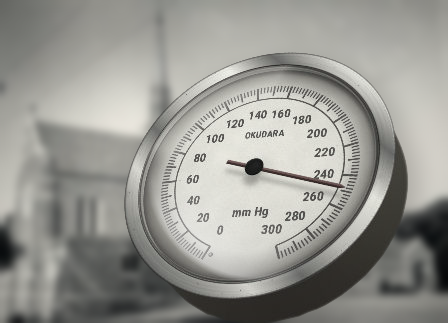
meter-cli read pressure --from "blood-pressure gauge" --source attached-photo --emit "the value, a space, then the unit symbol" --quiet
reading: 250 mmHg
